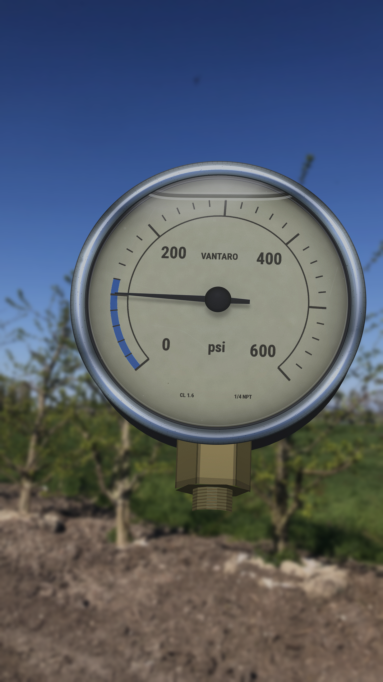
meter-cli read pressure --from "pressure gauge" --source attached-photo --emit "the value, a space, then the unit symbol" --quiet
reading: 100 psi
